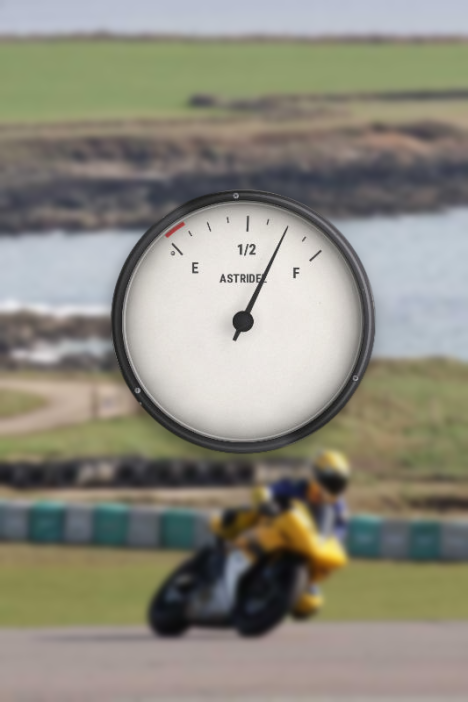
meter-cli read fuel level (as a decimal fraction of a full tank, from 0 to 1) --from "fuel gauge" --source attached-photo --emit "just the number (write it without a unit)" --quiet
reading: 0.75
